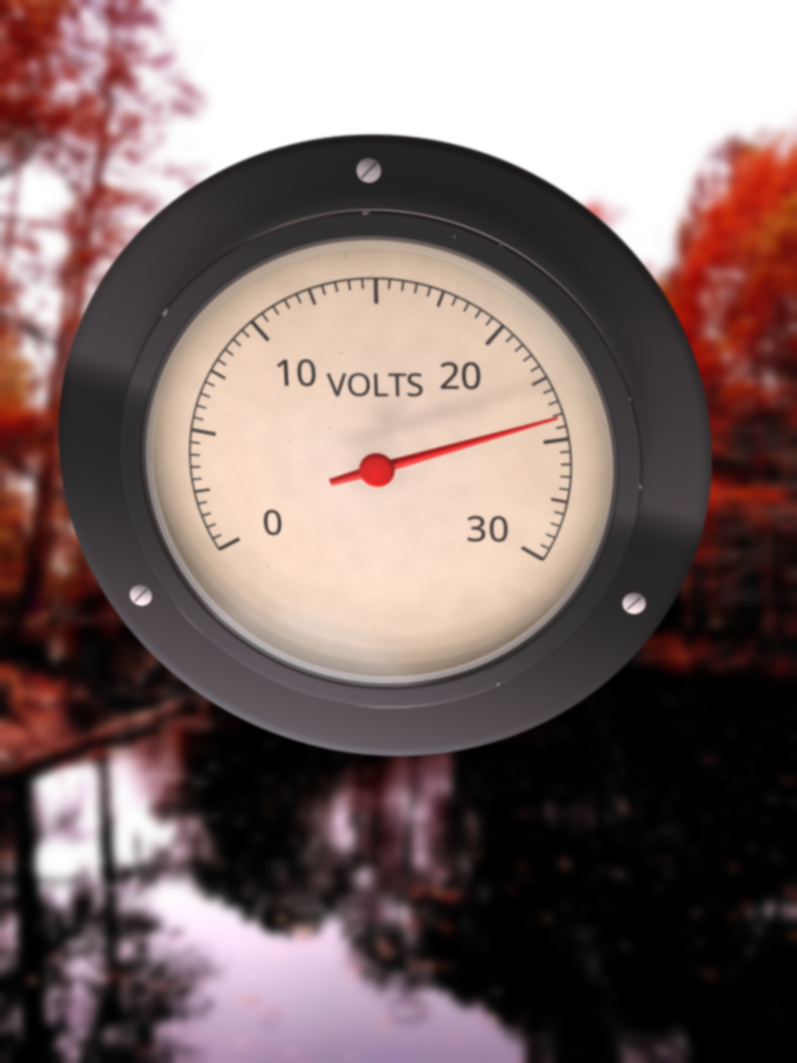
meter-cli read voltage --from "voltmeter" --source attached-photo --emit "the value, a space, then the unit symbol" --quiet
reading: 24 V
